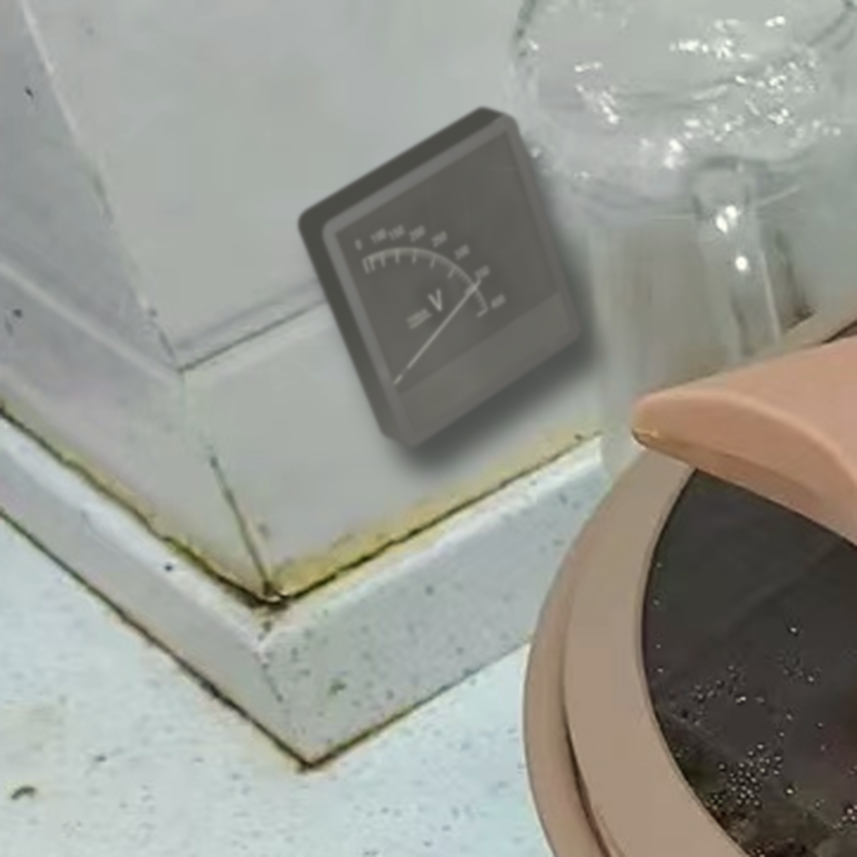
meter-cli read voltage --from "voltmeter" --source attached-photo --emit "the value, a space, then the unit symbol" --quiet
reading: 350 V
